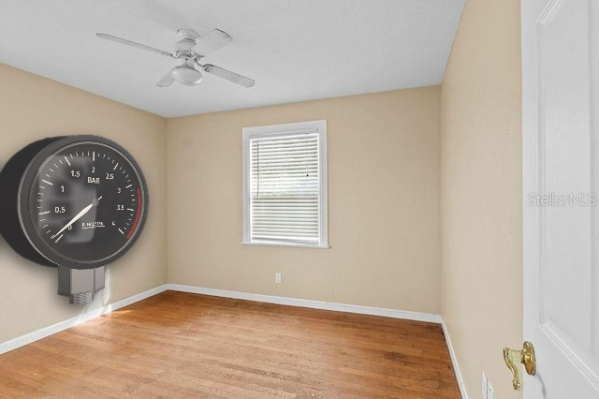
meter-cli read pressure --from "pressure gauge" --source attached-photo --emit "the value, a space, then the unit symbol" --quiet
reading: 0.1 bar
